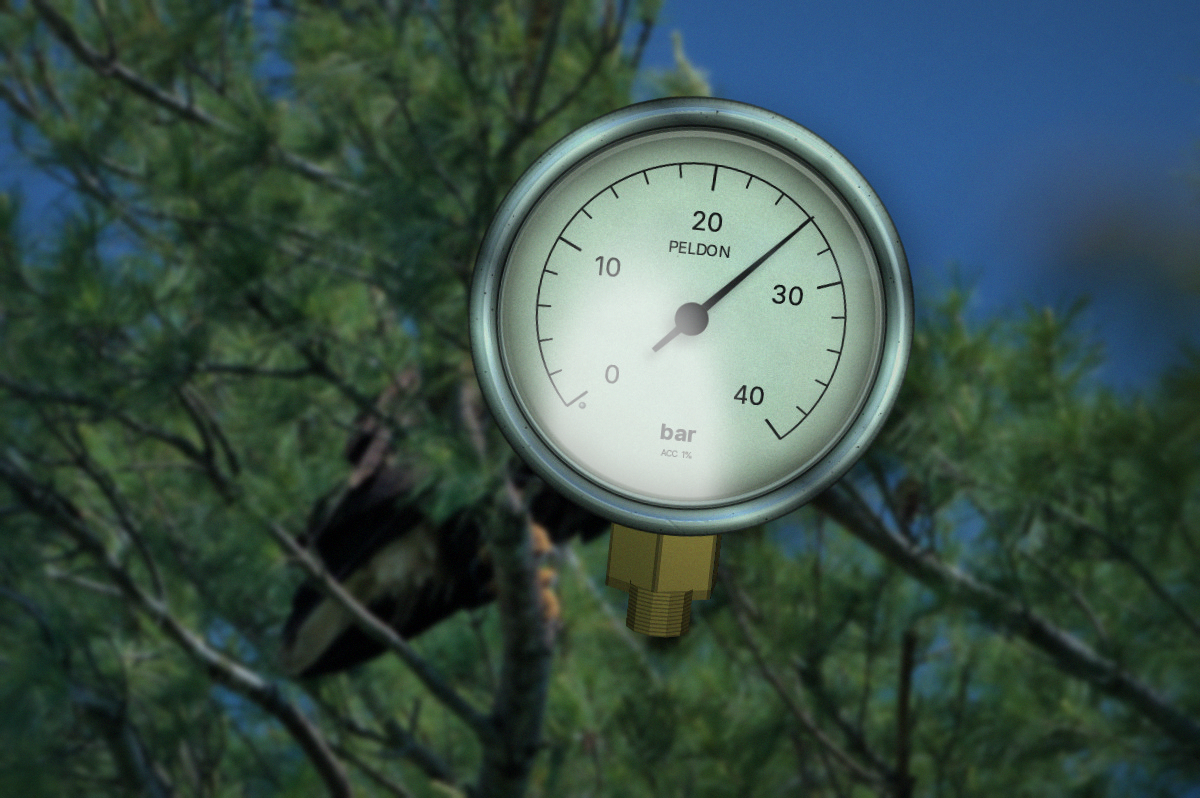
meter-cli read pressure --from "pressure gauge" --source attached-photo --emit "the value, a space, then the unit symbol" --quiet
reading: 26 bar
